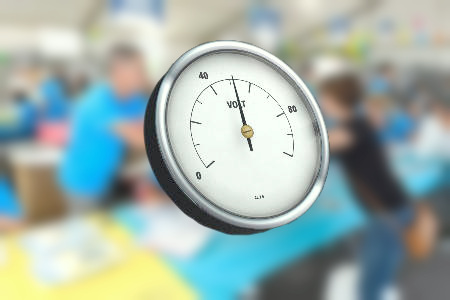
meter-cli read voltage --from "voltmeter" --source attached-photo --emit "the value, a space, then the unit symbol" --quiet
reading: 50 V
